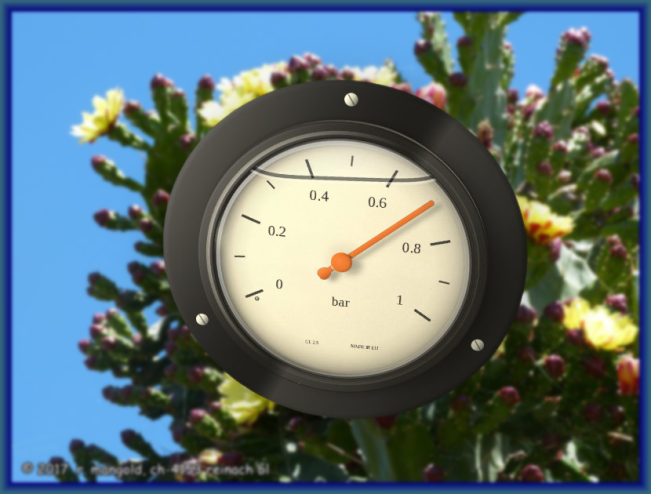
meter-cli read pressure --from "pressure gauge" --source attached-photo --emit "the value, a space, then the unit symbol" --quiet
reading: 0.7 bar
